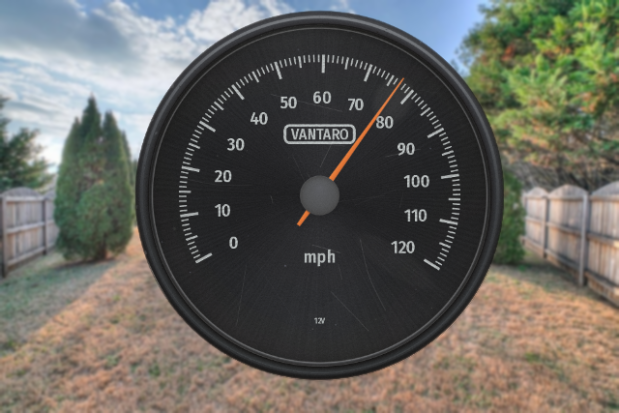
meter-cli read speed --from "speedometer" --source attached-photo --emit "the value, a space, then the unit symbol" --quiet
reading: 77 mph
